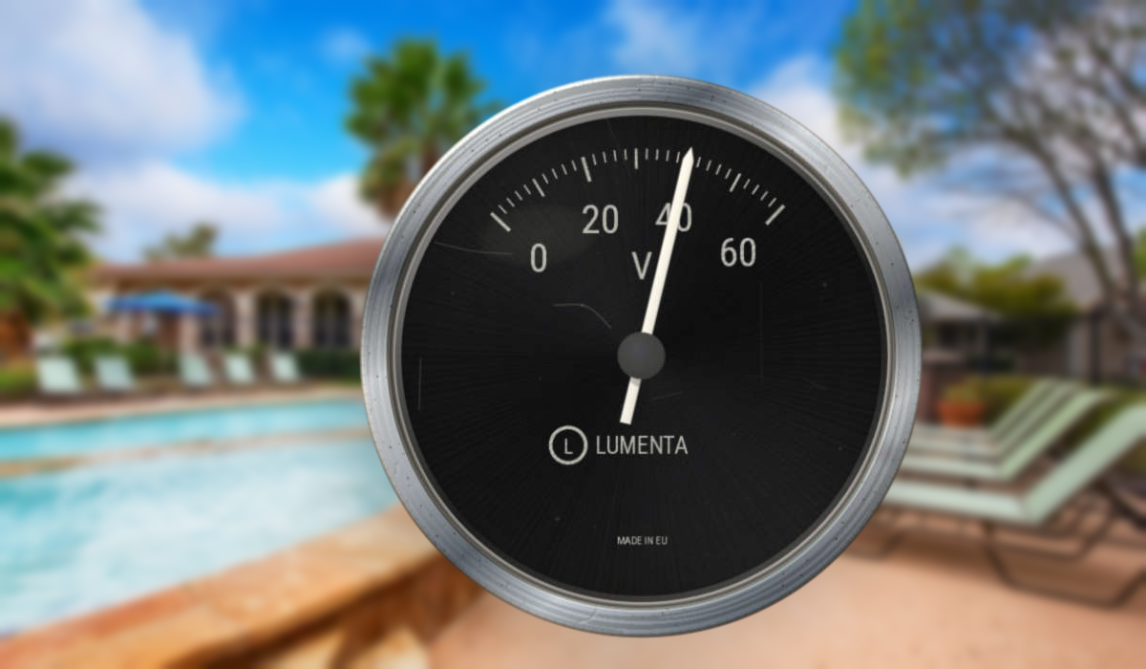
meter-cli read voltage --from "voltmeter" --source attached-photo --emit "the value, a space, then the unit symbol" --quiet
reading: 40 V
